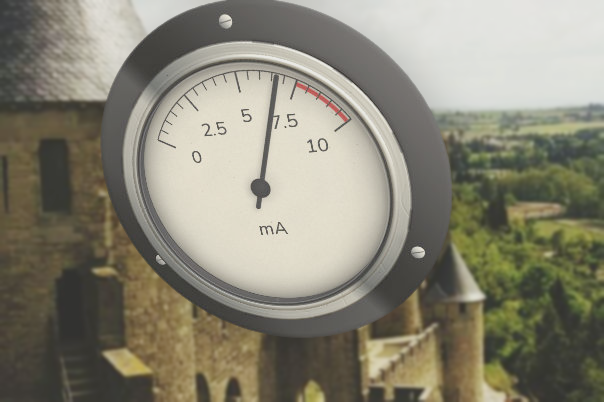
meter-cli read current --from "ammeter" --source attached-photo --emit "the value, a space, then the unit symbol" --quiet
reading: 6.75 mA
